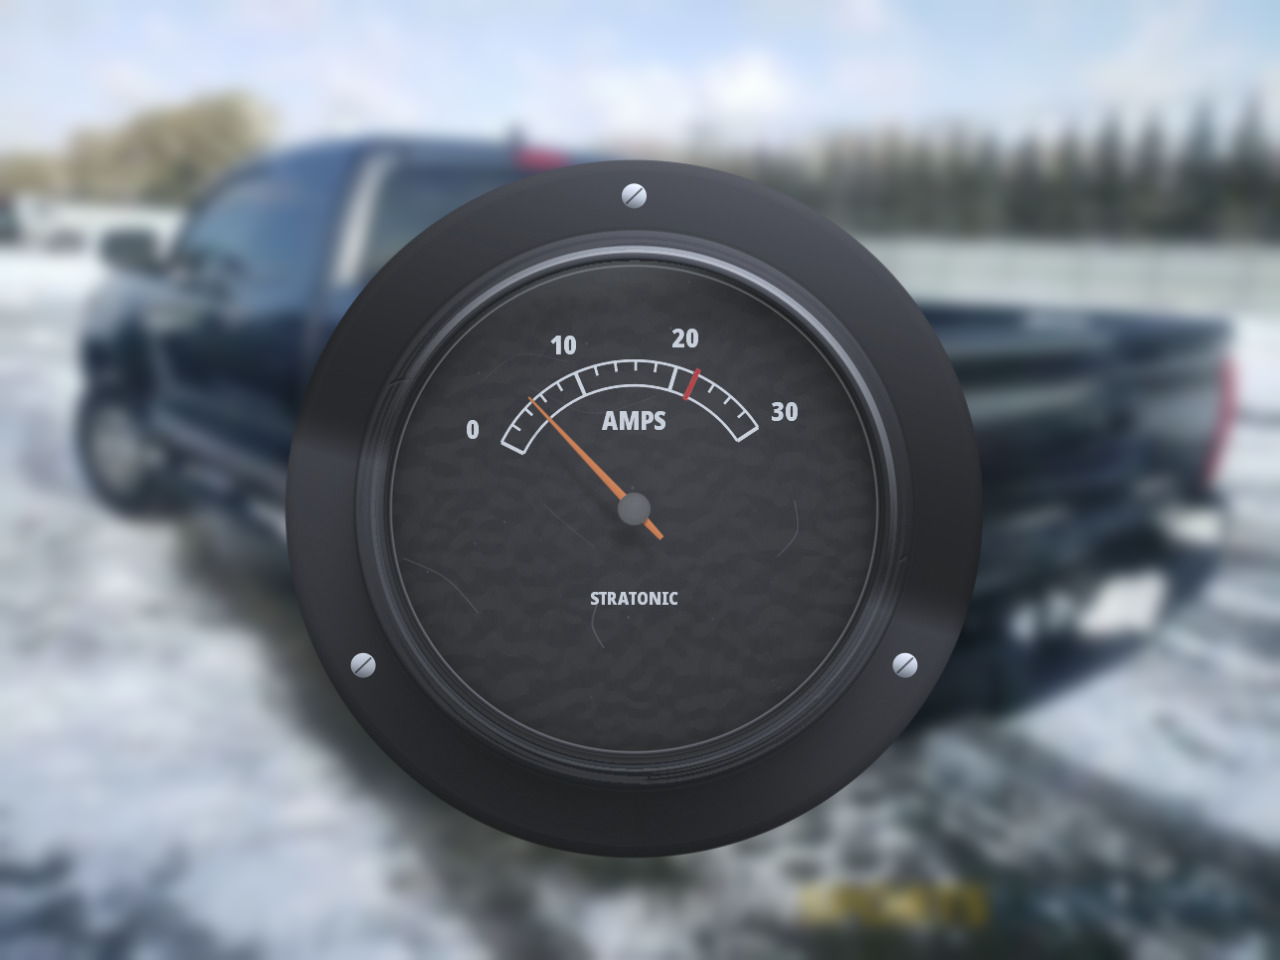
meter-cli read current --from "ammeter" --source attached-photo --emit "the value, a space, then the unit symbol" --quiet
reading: 5 A
